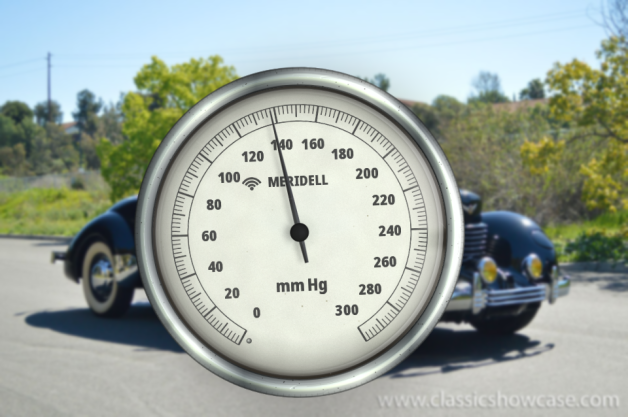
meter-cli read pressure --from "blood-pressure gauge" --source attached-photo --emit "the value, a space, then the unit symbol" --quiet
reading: 138 mmHg
